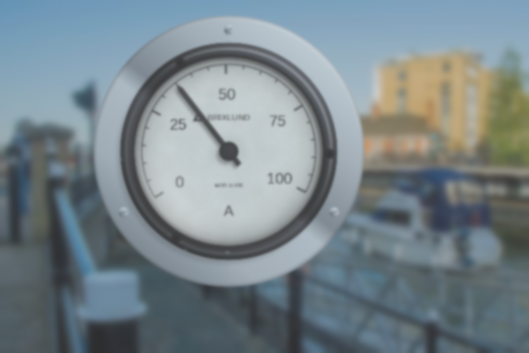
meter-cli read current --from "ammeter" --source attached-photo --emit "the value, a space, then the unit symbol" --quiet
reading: 35 A
